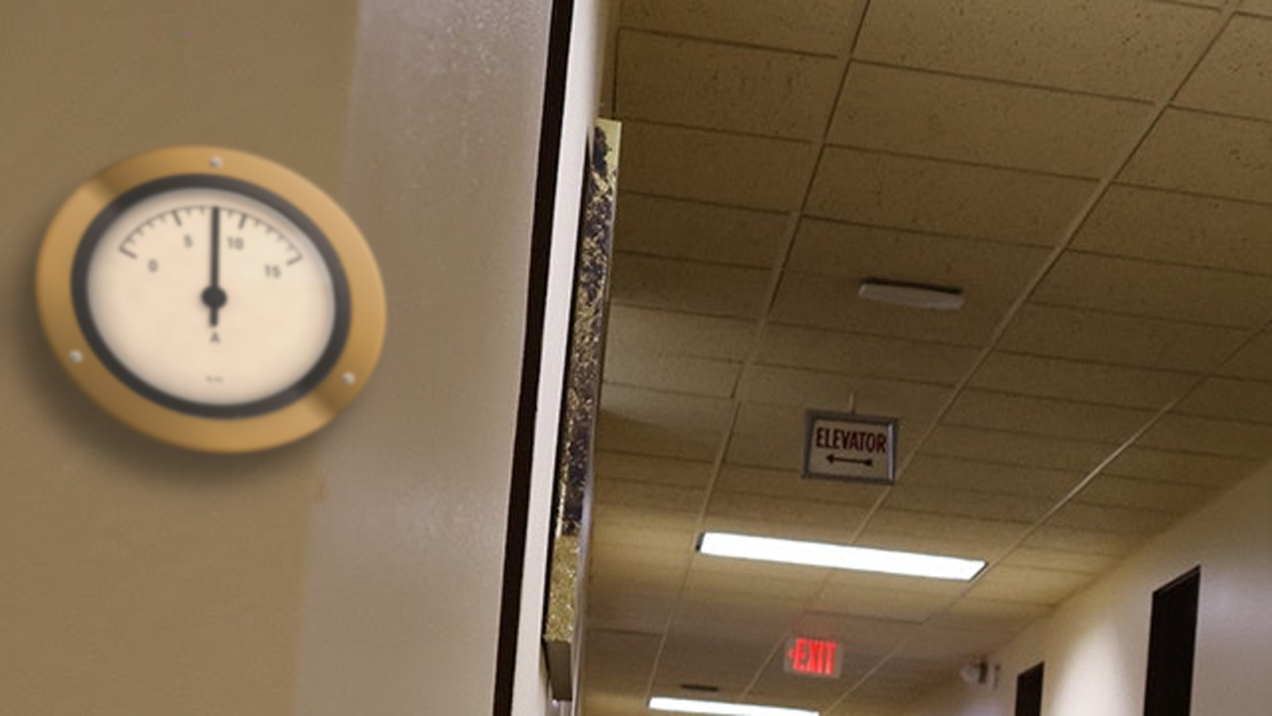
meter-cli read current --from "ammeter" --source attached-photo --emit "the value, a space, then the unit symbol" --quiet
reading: 8 A
